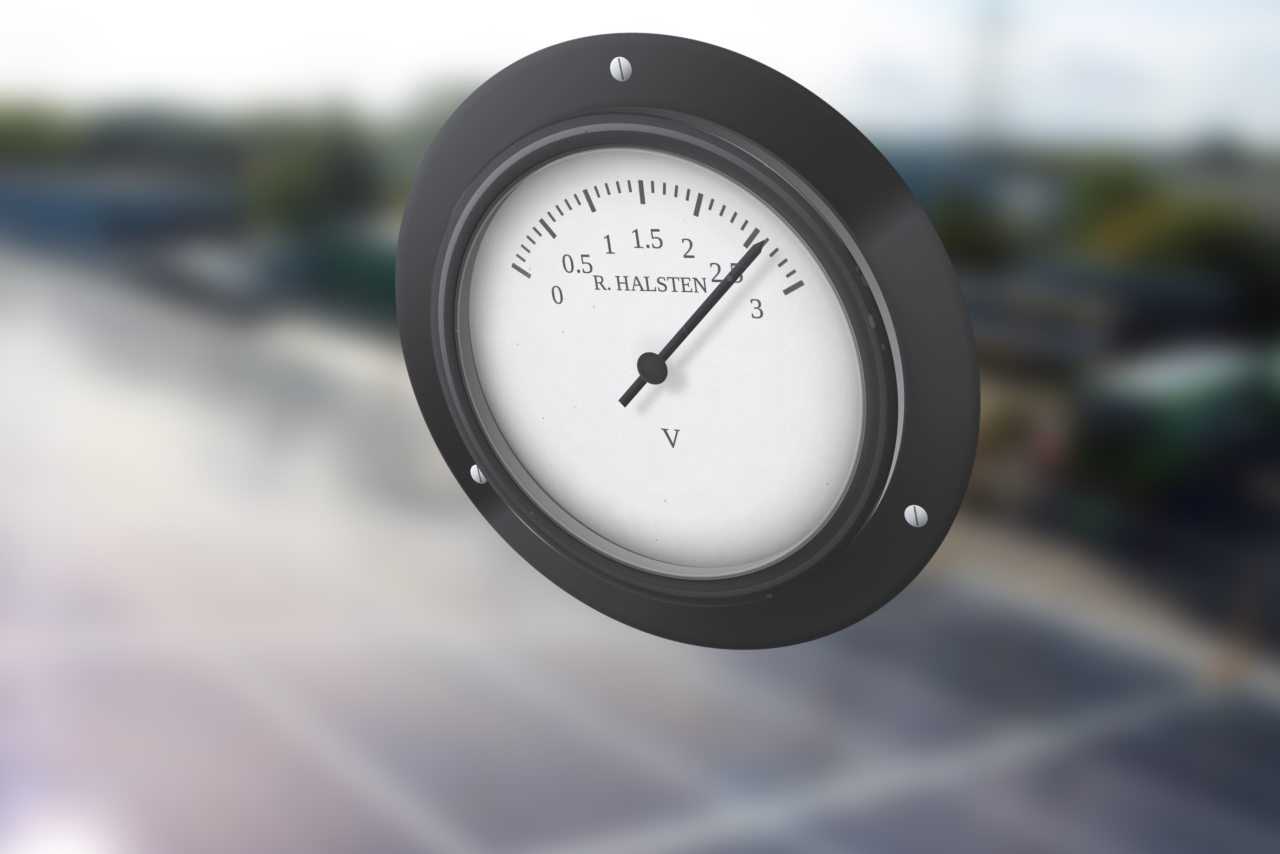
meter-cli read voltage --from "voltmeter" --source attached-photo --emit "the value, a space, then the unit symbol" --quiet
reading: 2.6 V
